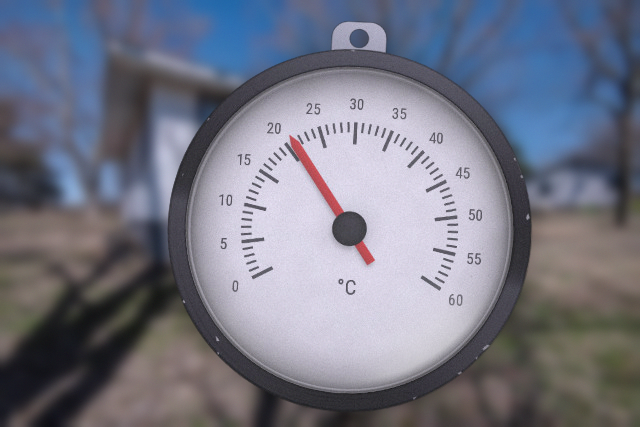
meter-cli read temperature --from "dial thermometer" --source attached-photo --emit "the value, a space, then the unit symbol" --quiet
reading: 21 °C
